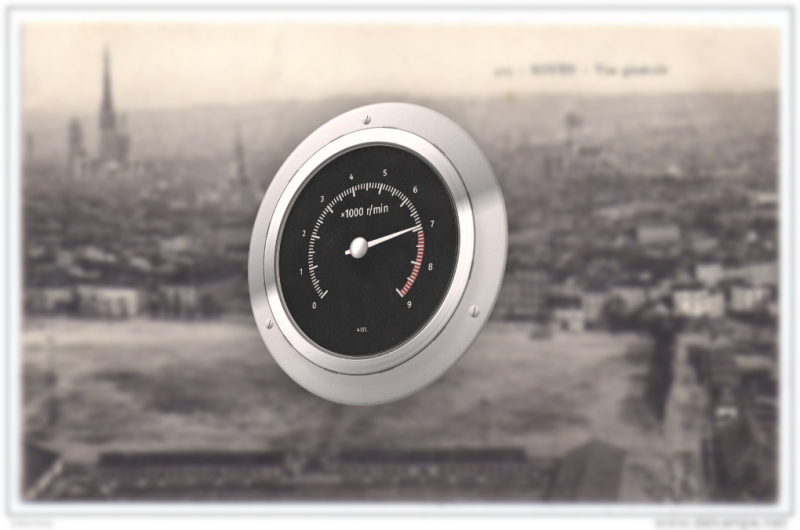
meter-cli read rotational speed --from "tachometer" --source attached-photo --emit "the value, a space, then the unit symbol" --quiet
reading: 7000 rpm
